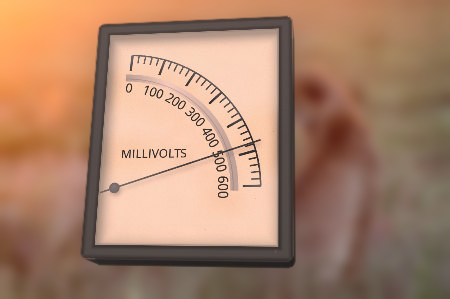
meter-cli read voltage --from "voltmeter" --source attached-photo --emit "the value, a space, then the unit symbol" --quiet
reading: 480 mV
